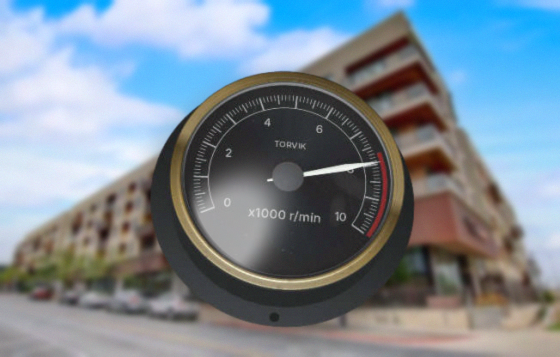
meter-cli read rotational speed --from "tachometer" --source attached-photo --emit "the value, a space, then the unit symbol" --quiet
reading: 8000 rpm
